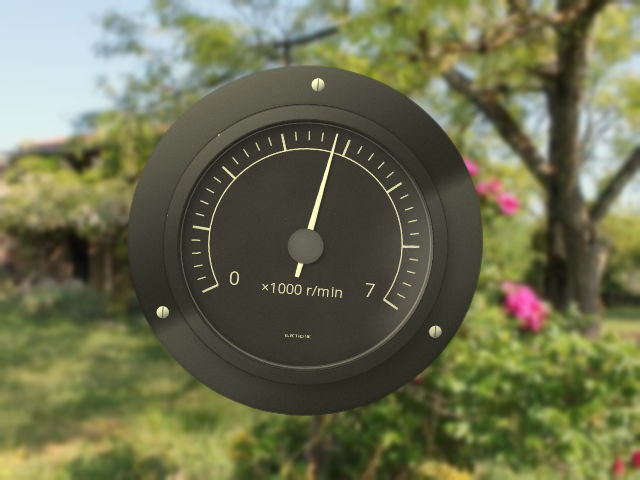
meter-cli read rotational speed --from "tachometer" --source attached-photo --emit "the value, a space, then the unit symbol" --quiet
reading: 3800 rpm
